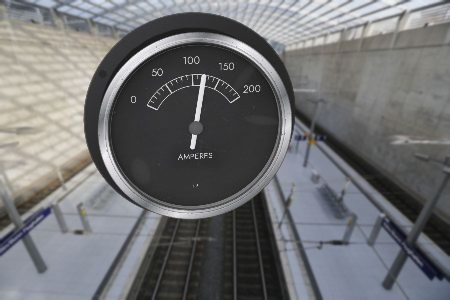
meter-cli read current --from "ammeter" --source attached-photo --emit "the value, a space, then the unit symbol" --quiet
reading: 120 A
